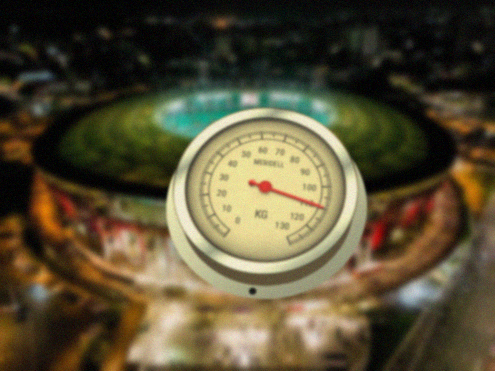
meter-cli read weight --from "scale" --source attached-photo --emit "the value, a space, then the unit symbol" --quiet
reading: 110 kg
